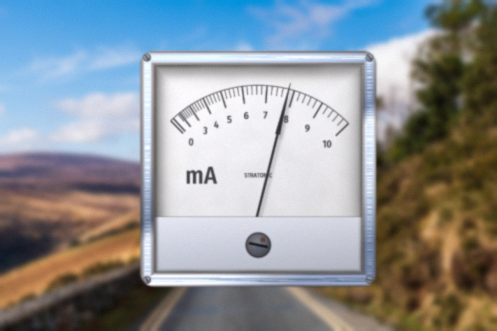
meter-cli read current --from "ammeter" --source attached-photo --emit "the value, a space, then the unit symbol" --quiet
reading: 7.8 mA
